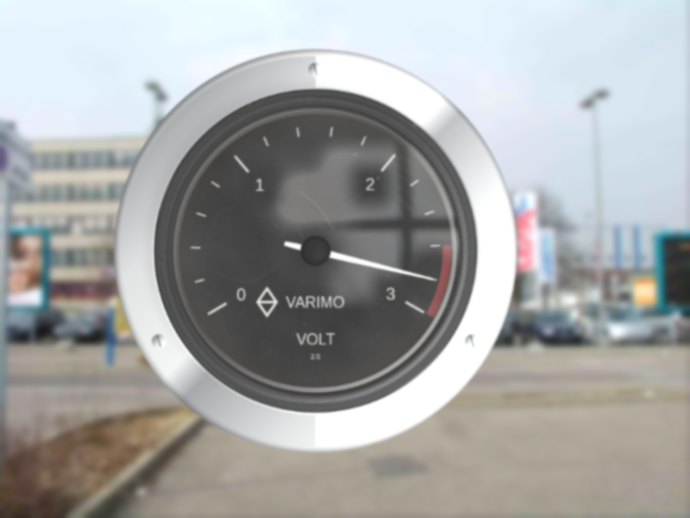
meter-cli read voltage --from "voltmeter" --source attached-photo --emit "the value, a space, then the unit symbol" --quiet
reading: 2.8 V
